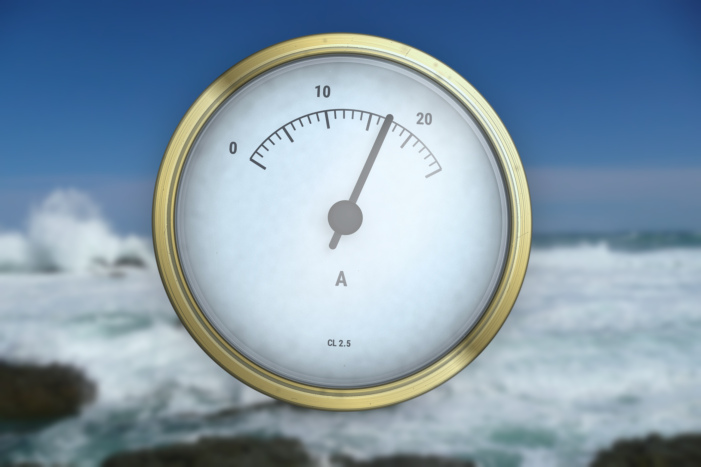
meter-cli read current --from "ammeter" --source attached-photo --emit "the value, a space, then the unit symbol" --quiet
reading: 17 A
